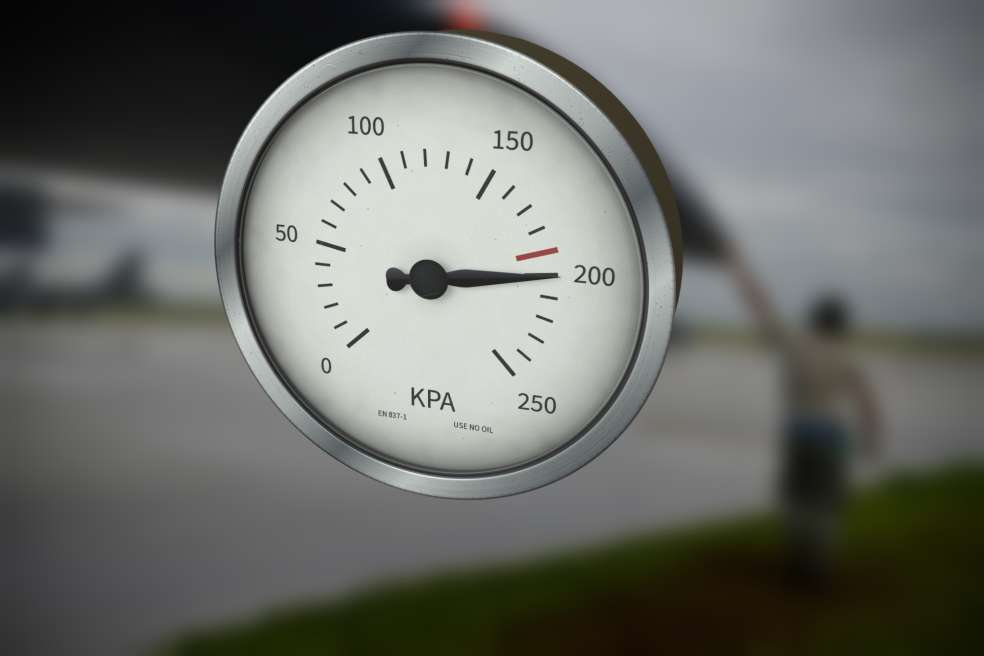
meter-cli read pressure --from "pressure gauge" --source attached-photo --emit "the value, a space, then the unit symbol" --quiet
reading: 200 kPa
